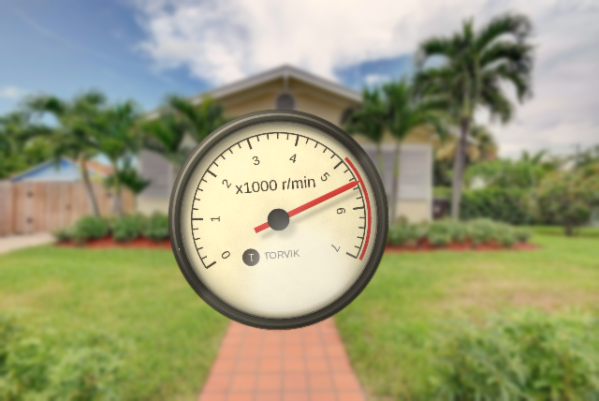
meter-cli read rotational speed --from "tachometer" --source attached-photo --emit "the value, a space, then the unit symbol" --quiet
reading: 5500 rpm
